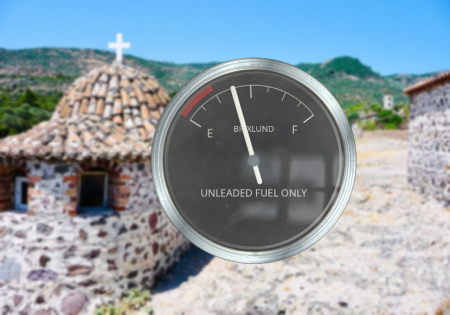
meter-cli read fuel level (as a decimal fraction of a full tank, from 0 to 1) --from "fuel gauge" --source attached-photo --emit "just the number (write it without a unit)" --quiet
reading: 0.375
